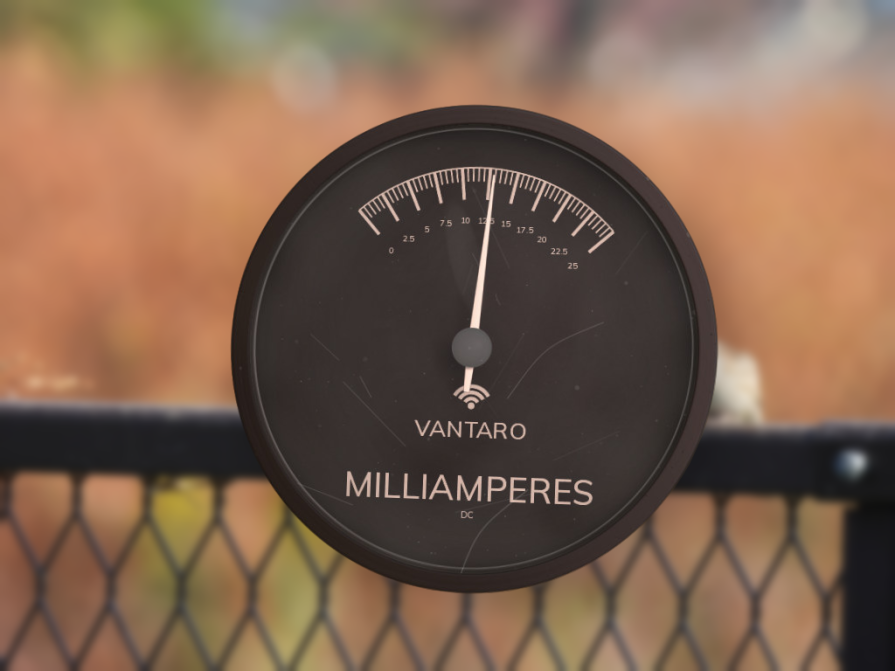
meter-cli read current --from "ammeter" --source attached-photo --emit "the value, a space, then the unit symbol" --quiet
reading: 13 mA
